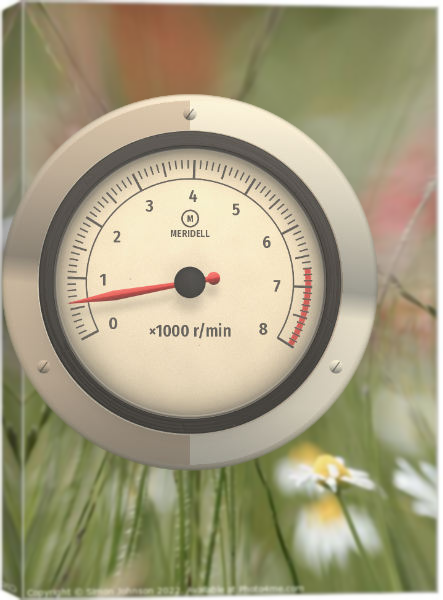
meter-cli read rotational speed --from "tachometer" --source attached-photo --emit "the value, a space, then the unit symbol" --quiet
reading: 600 rpm
